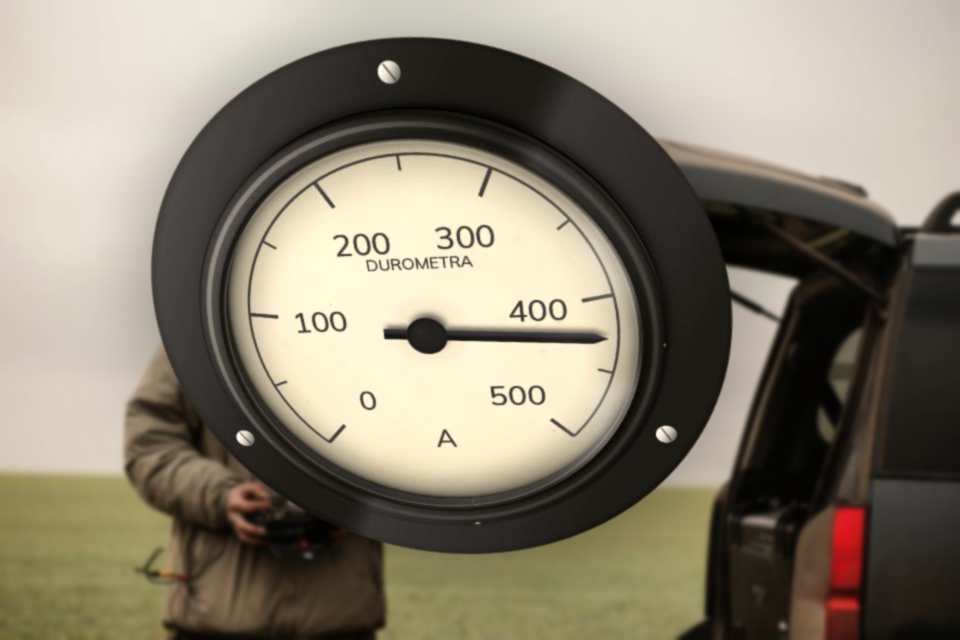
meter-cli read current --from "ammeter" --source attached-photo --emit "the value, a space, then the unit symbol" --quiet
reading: 425 A
